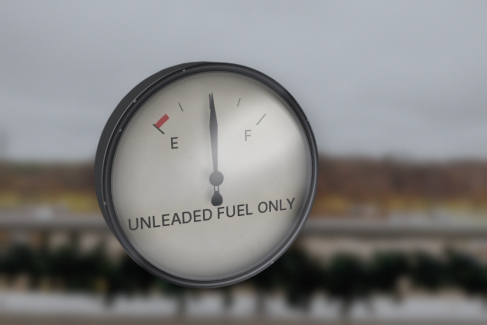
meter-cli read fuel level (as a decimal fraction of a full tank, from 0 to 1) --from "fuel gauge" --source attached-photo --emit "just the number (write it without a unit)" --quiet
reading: 0.5
